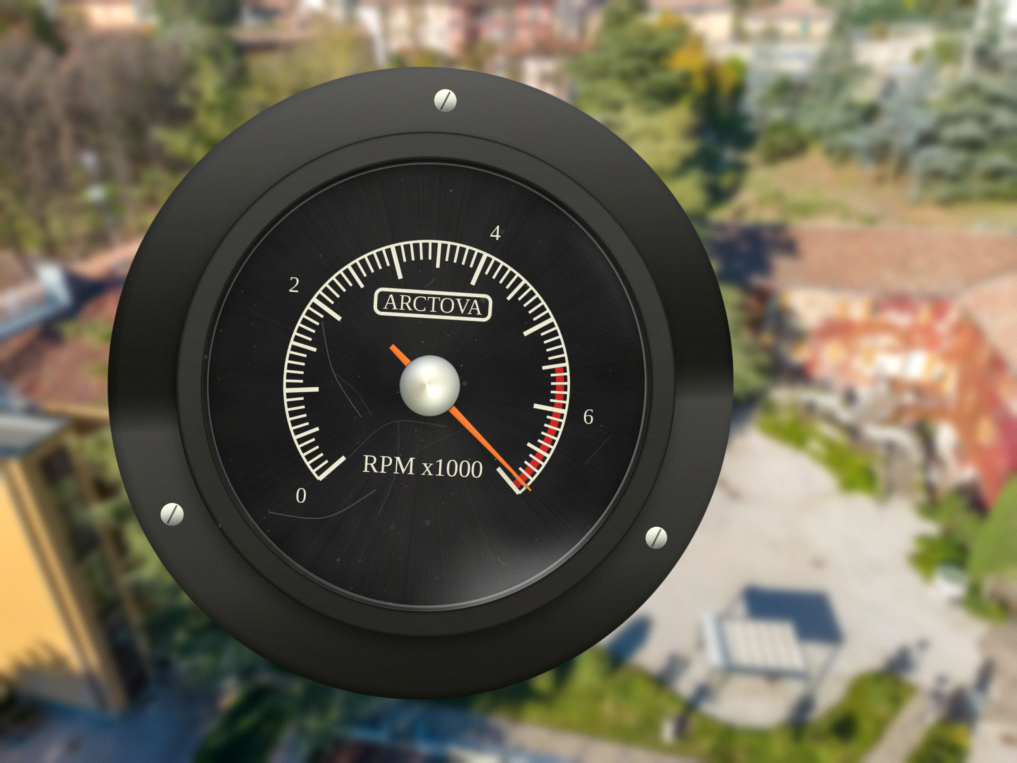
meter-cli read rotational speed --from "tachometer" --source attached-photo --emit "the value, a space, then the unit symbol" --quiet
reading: 6900 rpm
